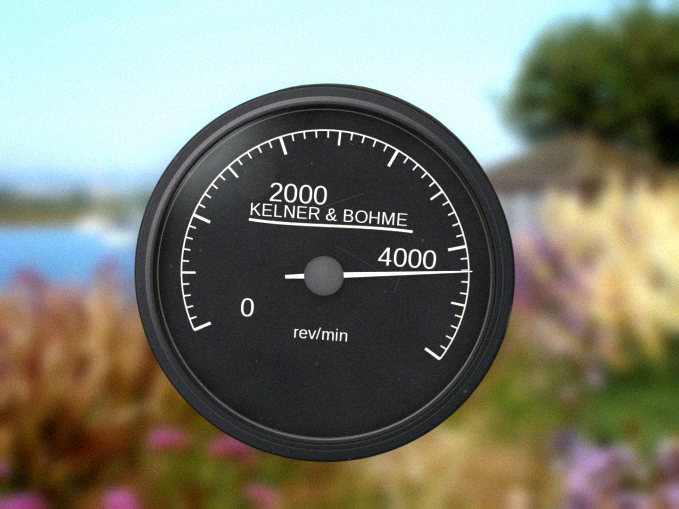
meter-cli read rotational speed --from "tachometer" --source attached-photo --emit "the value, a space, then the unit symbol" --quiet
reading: 4200 rpm
